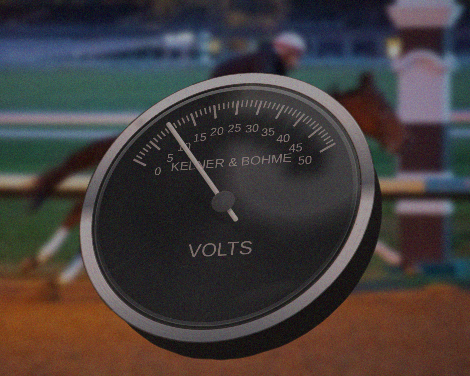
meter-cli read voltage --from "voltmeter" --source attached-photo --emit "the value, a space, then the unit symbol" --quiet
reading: 10 V
